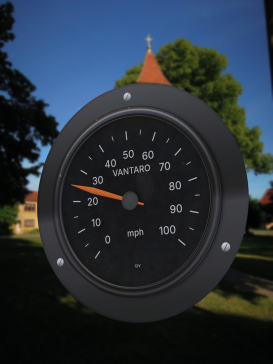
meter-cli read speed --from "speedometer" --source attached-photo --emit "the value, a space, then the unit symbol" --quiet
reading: 25 mph
